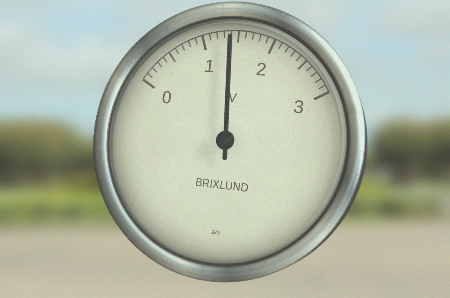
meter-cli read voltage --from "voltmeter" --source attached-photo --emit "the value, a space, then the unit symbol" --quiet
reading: 1.4 V
